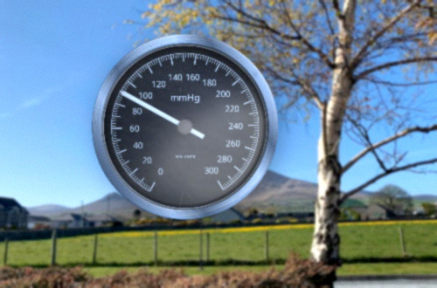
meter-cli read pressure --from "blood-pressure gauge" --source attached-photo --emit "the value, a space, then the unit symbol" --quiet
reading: 90 mmHg
